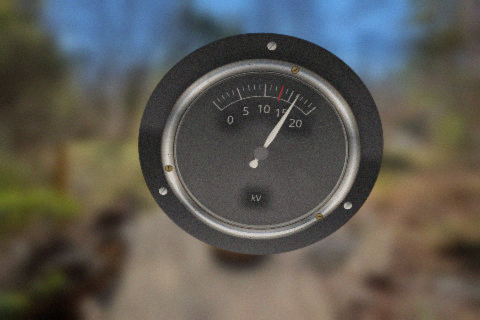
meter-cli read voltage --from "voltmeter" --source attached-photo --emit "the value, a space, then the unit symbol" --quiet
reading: 16 kV
